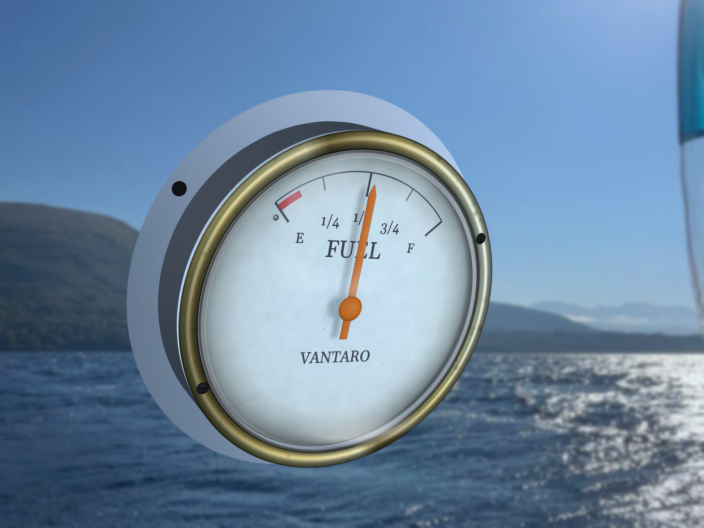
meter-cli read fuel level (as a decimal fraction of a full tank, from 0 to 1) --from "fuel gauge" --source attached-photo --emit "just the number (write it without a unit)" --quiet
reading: 0.5
